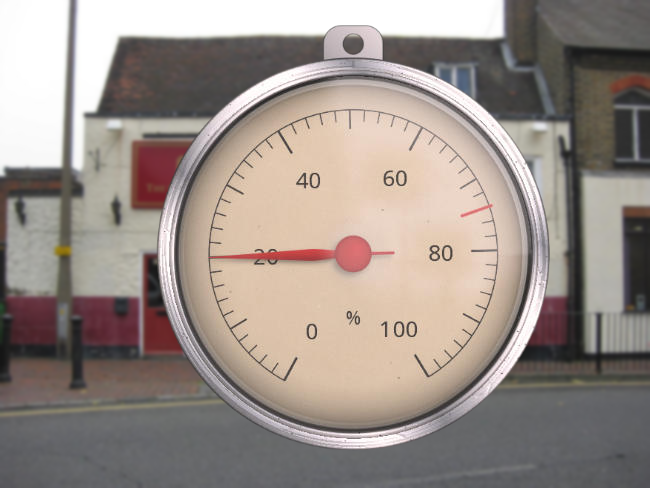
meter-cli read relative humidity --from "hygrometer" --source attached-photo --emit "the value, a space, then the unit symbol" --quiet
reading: 20 %
